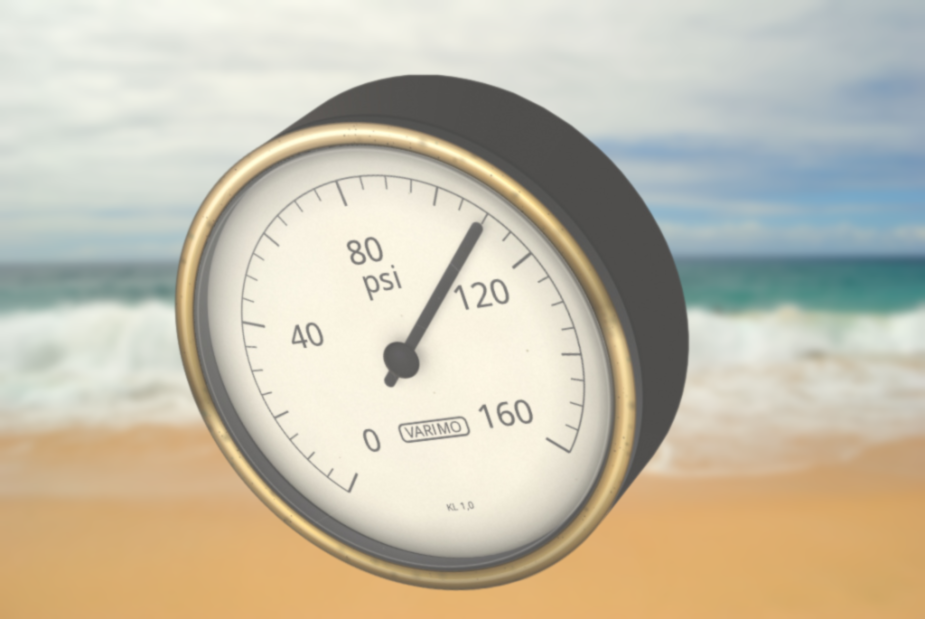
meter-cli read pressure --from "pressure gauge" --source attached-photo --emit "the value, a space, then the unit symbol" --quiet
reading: 110 psi
